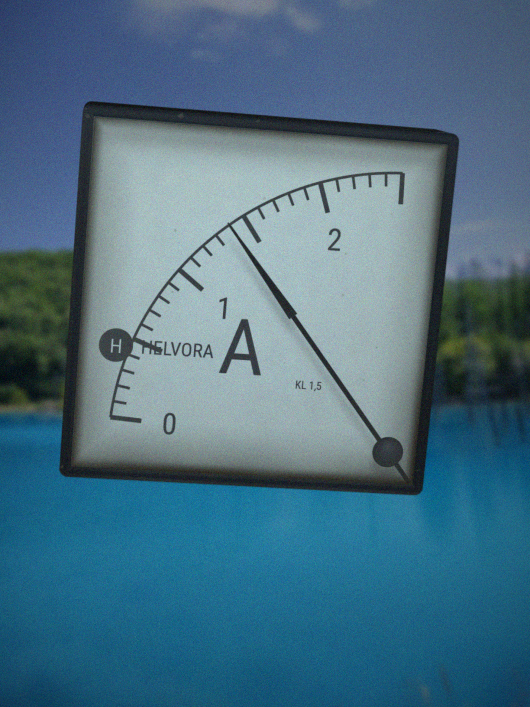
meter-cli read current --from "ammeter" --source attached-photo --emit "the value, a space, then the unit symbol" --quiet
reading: 1.4 A
